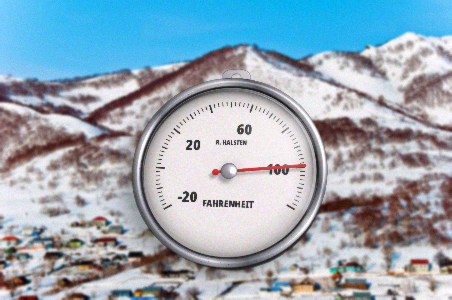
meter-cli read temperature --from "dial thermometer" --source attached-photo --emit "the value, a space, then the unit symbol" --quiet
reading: 100 °F
